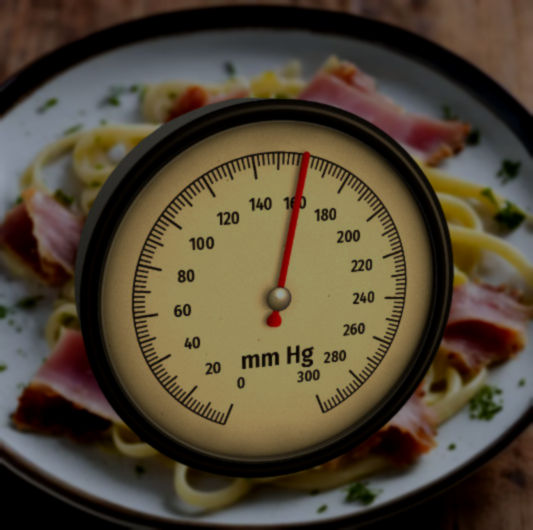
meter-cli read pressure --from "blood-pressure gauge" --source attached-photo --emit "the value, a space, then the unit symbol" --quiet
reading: 160 mmHg
